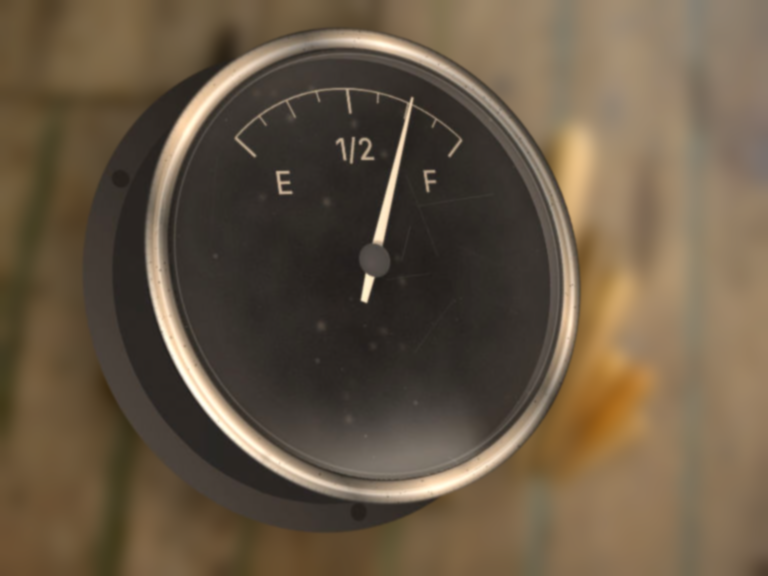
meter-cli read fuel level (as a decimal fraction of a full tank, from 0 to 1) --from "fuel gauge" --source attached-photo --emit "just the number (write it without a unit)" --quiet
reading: 0.75
